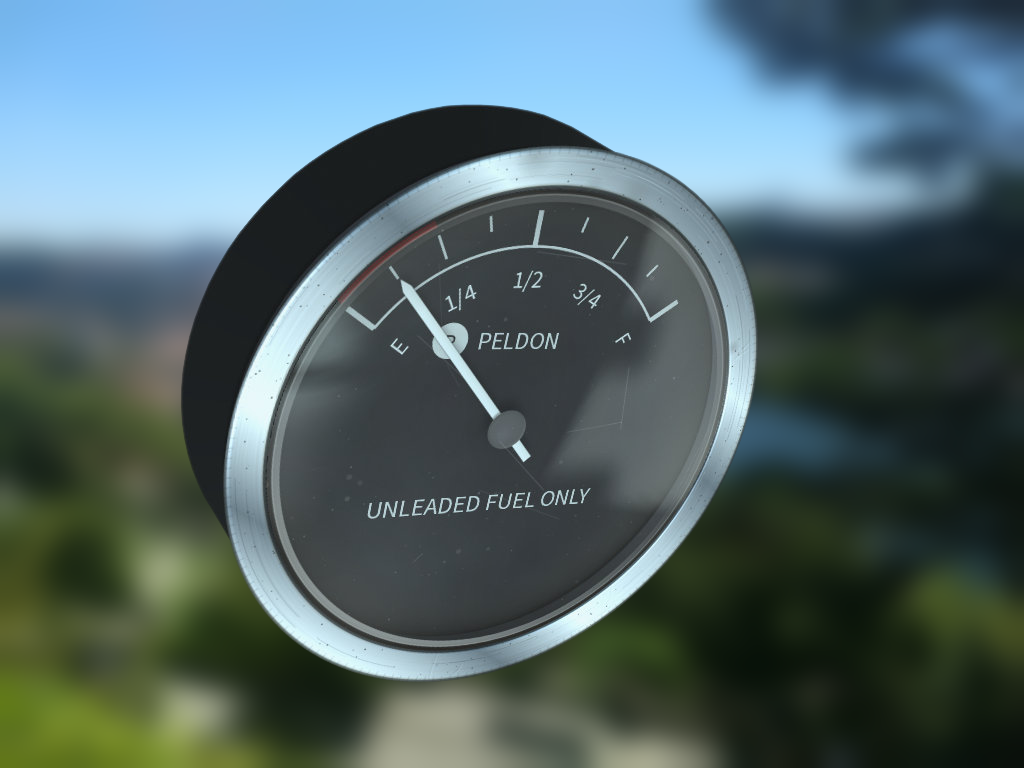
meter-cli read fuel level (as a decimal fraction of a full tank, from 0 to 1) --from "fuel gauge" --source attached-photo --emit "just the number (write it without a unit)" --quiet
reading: 0.125
